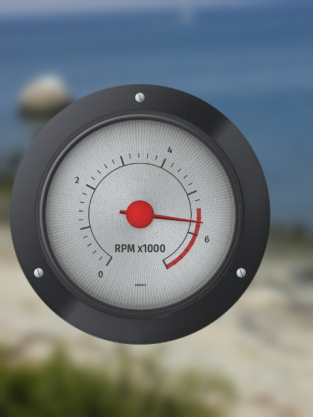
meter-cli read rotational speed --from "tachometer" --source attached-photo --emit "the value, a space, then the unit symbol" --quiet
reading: 5700 rpm
